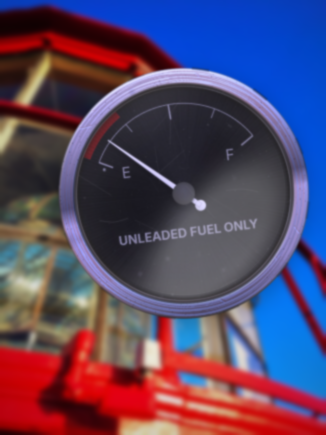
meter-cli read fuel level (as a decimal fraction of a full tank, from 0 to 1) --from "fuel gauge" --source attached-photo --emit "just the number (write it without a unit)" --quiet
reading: 0.125
